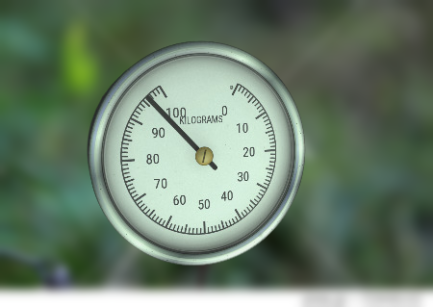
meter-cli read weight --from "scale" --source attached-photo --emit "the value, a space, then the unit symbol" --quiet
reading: 96 kg
